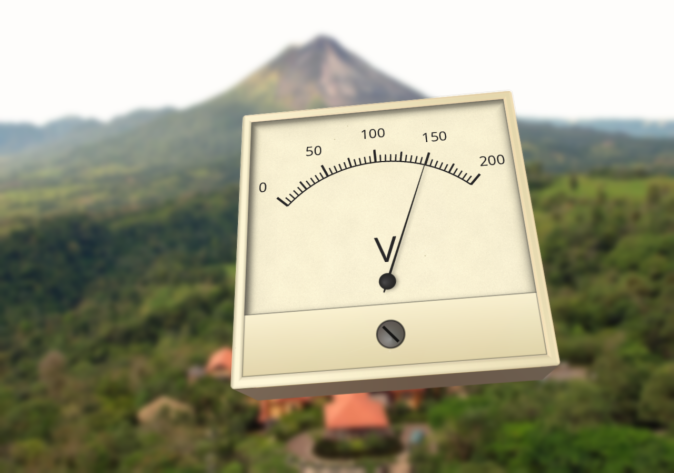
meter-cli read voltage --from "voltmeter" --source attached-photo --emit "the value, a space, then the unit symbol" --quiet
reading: 150 V
